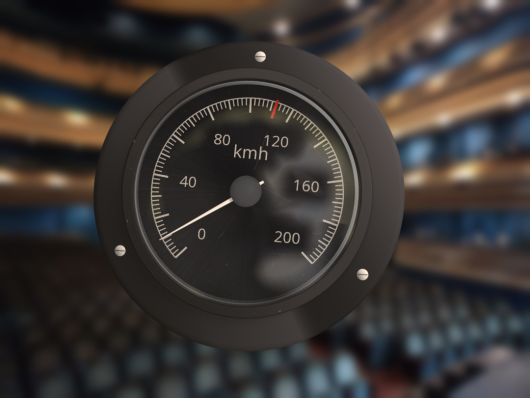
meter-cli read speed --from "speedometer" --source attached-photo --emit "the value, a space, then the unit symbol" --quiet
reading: 10 km/h
